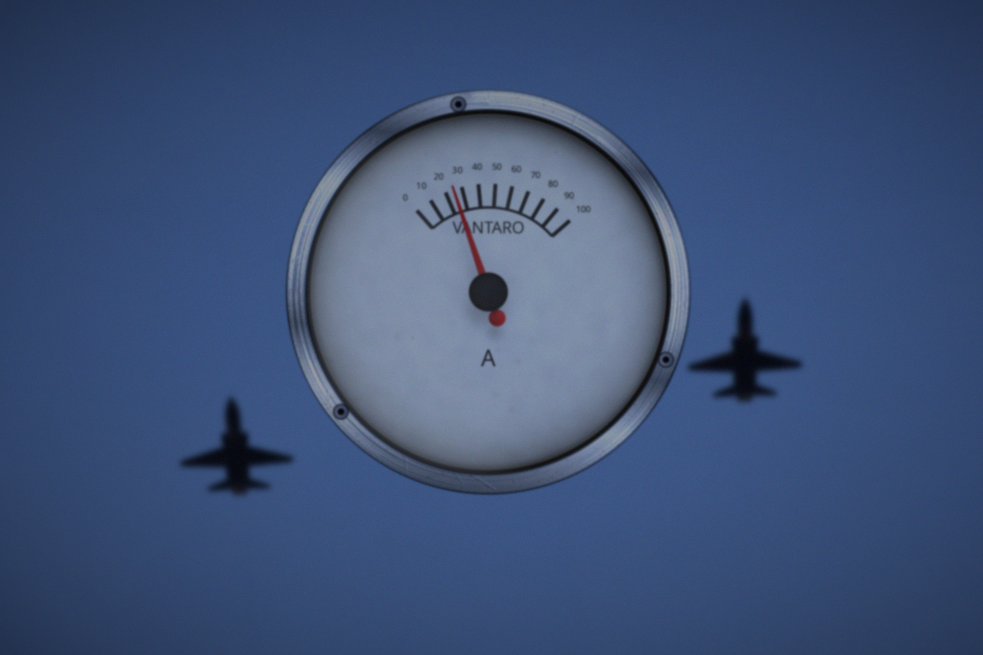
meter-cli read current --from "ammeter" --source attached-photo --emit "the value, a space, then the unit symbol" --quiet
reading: 25 A
